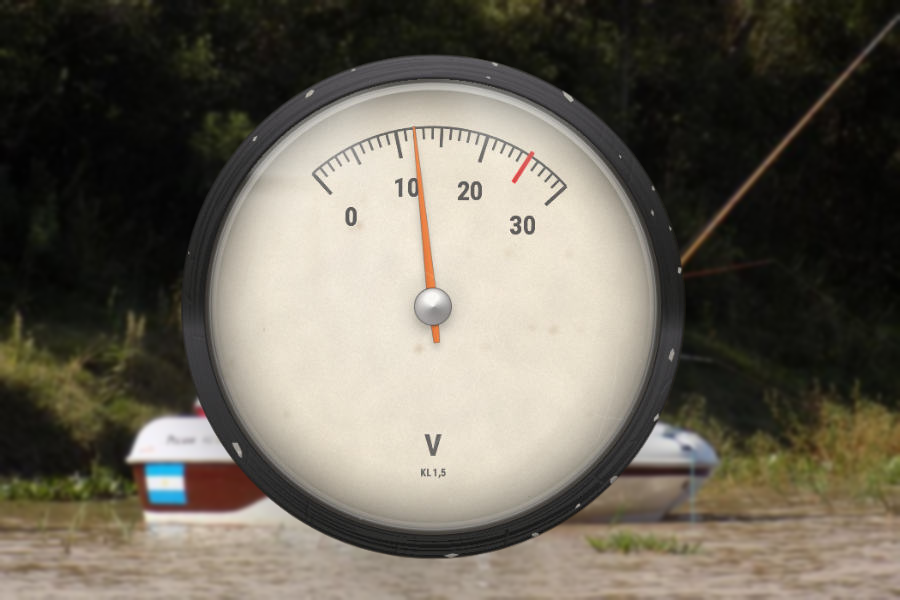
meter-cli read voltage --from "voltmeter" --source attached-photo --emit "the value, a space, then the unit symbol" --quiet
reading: 12 V
